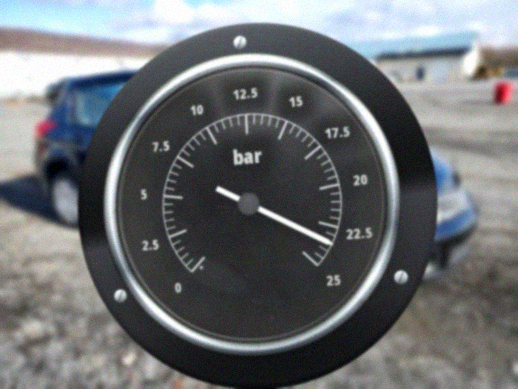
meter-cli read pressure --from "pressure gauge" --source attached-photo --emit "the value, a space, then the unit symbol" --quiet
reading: 23.5 bar
